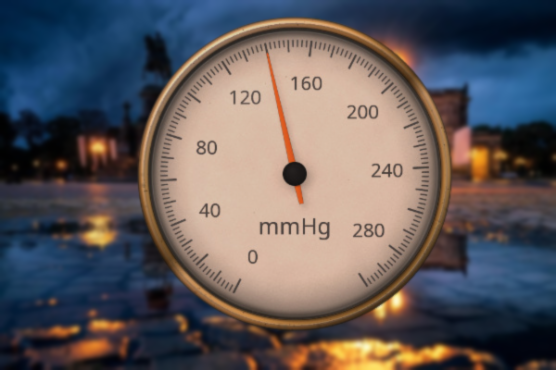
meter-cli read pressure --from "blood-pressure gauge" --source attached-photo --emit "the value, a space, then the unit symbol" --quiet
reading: 140 mmHg
